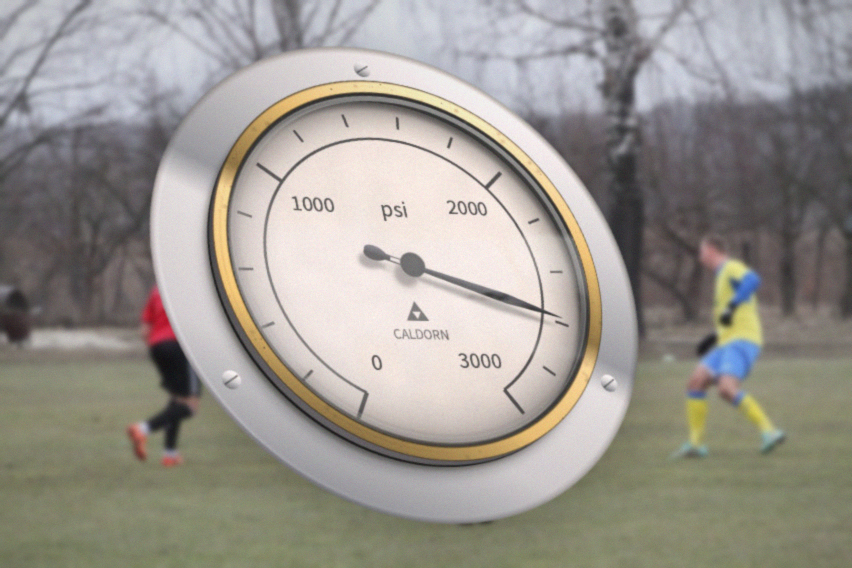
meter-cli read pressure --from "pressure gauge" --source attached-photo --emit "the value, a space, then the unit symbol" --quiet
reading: 2600 psi
